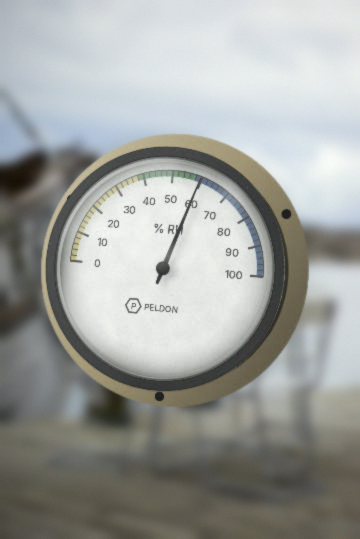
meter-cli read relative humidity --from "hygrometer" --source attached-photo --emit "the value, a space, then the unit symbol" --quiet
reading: 60 %
